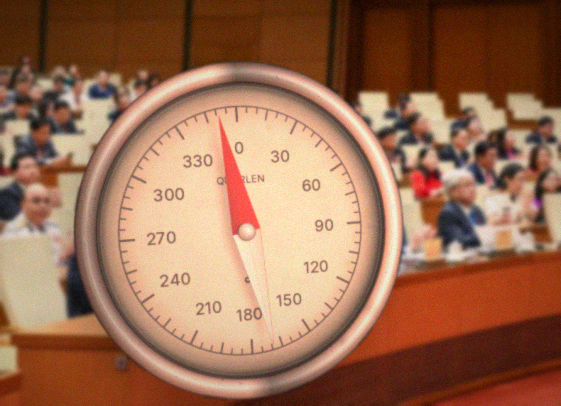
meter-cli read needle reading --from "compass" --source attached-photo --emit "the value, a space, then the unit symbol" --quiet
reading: 350 °
